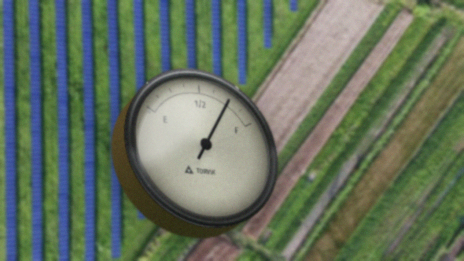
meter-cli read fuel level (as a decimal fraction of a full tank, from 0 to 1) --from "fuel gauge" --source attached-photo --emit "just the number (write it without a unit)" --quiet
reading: 0.75
